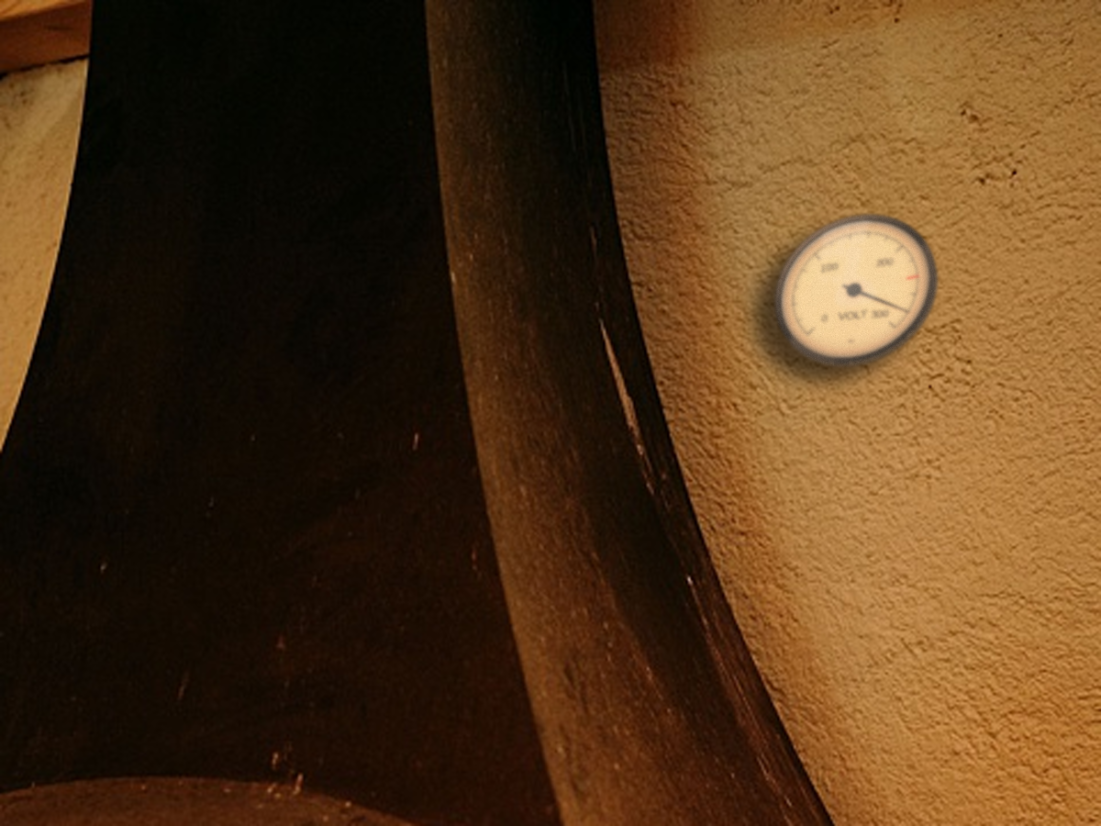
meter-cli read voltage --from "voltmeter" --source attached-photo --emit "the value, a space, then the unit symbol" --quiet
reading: 280 V
